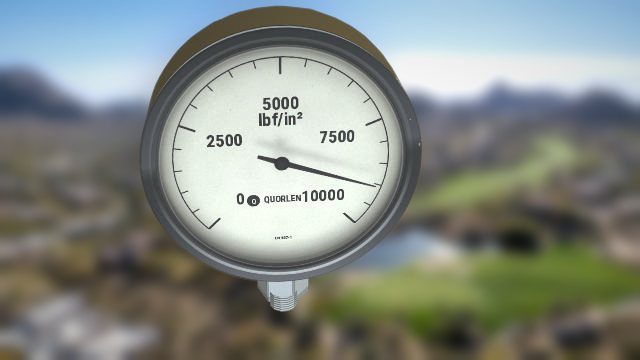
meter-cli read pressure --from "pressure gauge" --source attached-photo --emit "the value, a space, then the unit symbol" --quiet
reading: 9000 psi
